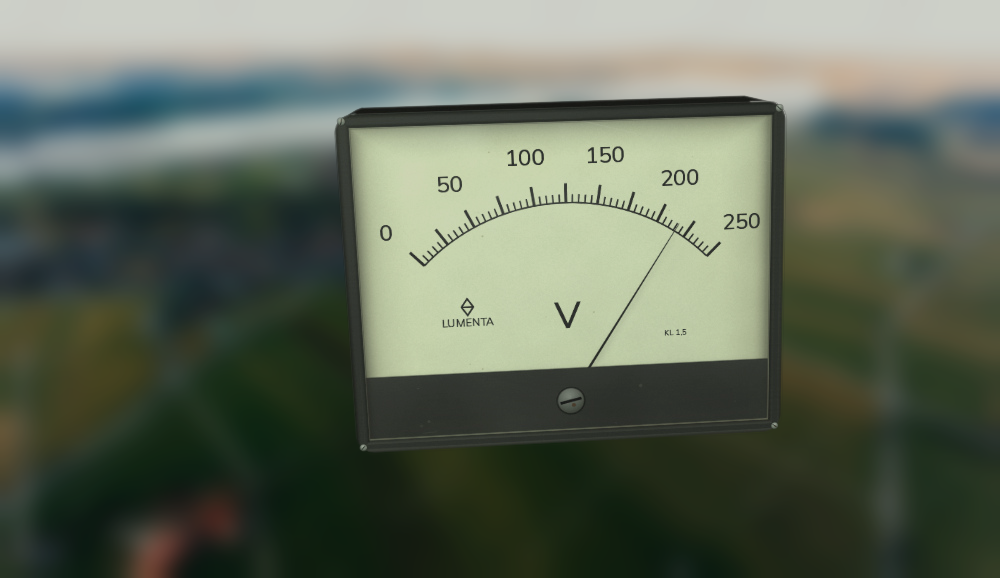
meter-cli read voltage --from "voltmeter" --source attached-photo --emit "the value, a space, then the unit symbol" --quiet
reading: 215 V
